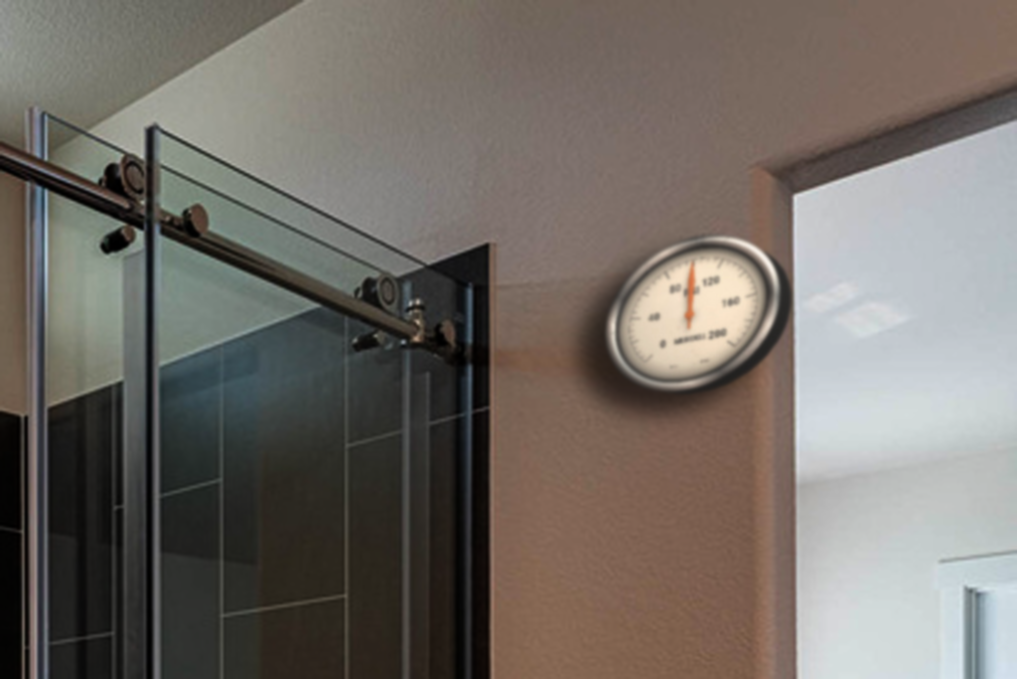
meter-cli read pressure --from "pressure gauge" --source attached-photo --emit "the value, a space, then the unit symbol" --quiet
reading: 100 psi
